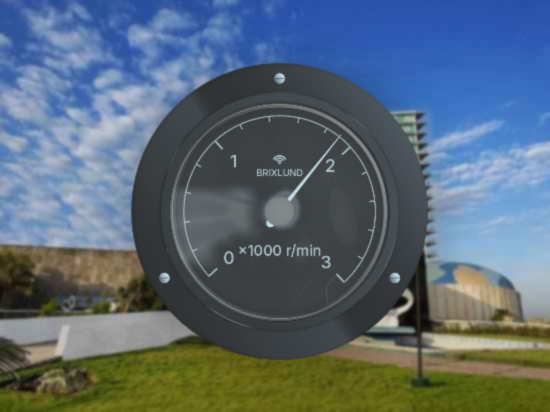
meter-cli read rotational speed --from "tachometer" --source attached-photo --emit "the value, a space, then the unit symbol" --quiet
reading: 1900 rpm
